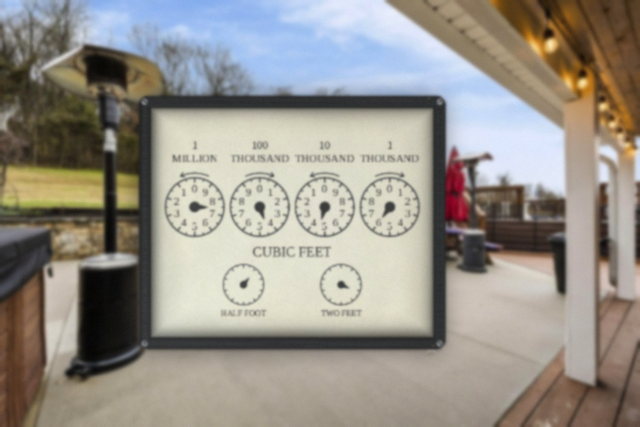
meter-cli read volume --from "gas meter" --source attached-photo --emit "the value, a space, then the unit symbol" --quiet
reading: 744600 ft³
